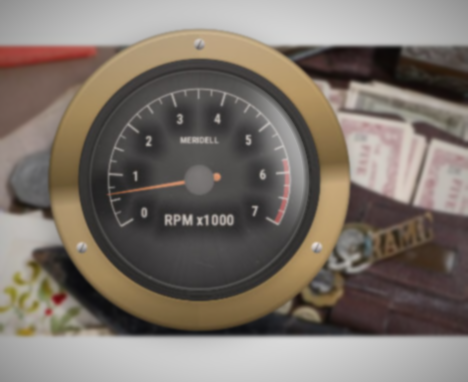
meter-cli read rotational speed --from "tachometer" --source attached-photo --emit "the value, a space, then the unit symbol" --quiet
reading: 625 rpm
